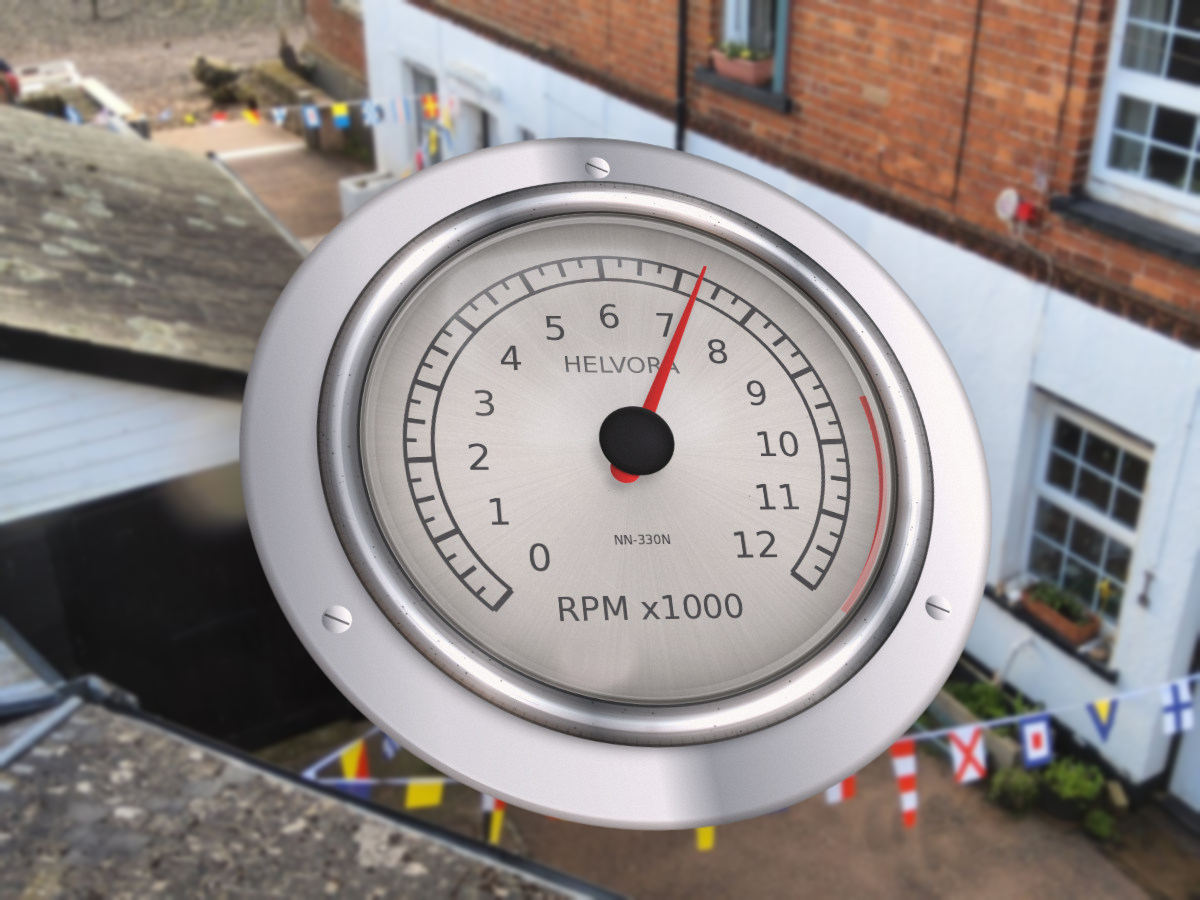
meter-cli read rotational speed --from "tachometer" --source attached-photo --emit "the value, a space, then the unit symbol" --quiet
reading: 7250 rpm
